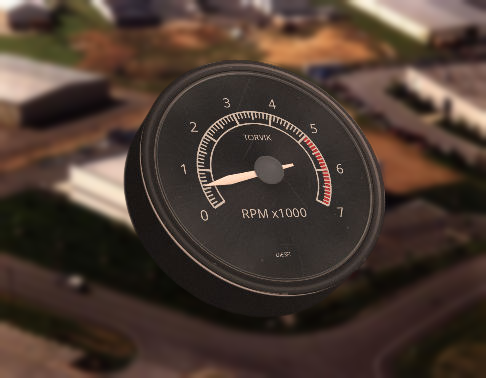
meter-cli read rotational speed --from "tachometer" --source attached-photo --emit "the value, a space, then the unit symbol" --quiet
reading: 500 rpm
